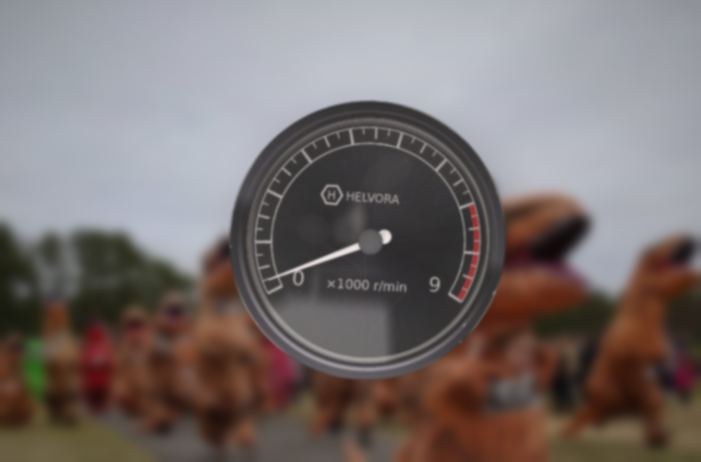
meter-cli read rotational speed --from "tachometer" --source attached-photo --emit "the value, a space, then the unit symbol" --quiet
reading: 250 rpm
